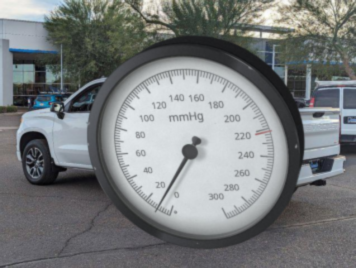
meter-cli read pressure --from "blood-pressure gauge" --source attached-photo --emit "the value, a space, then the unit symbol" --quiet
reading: 10 mmHg
